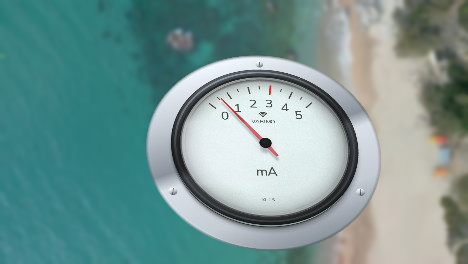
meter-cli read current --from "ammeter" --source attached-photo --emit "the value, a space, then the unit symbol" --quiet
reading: 0.5 mA
